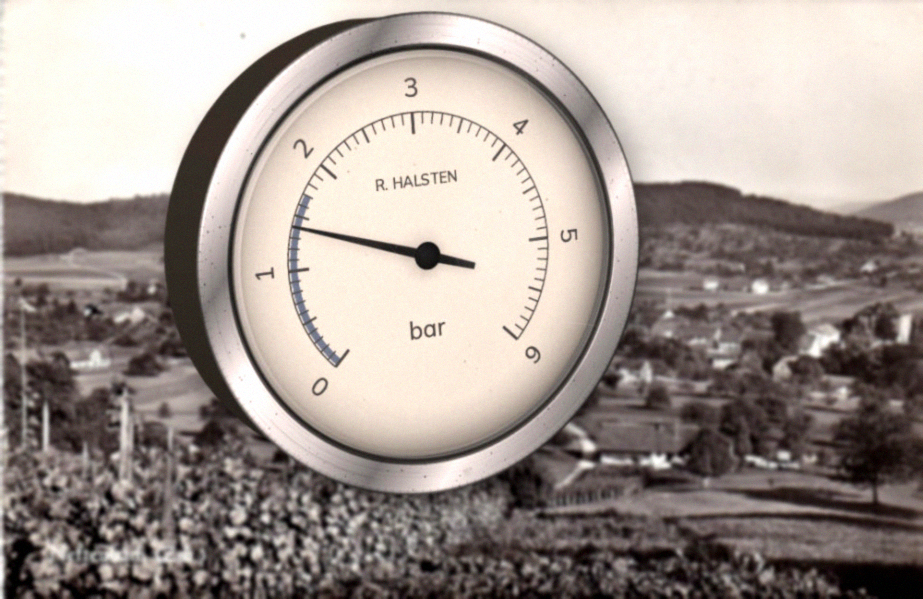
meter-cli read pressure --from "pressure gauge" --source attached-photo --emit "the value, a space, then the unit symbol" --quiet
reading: 1.4 bar
